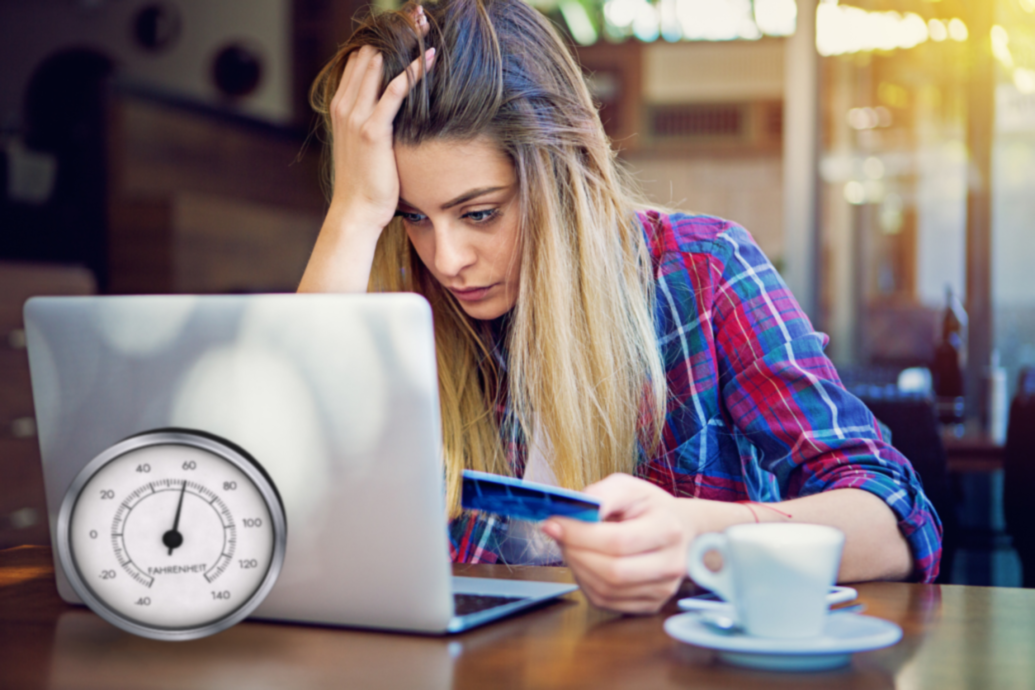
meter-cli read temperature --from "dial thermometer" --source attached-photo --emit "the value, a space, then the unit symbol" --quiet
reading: 60 °F
